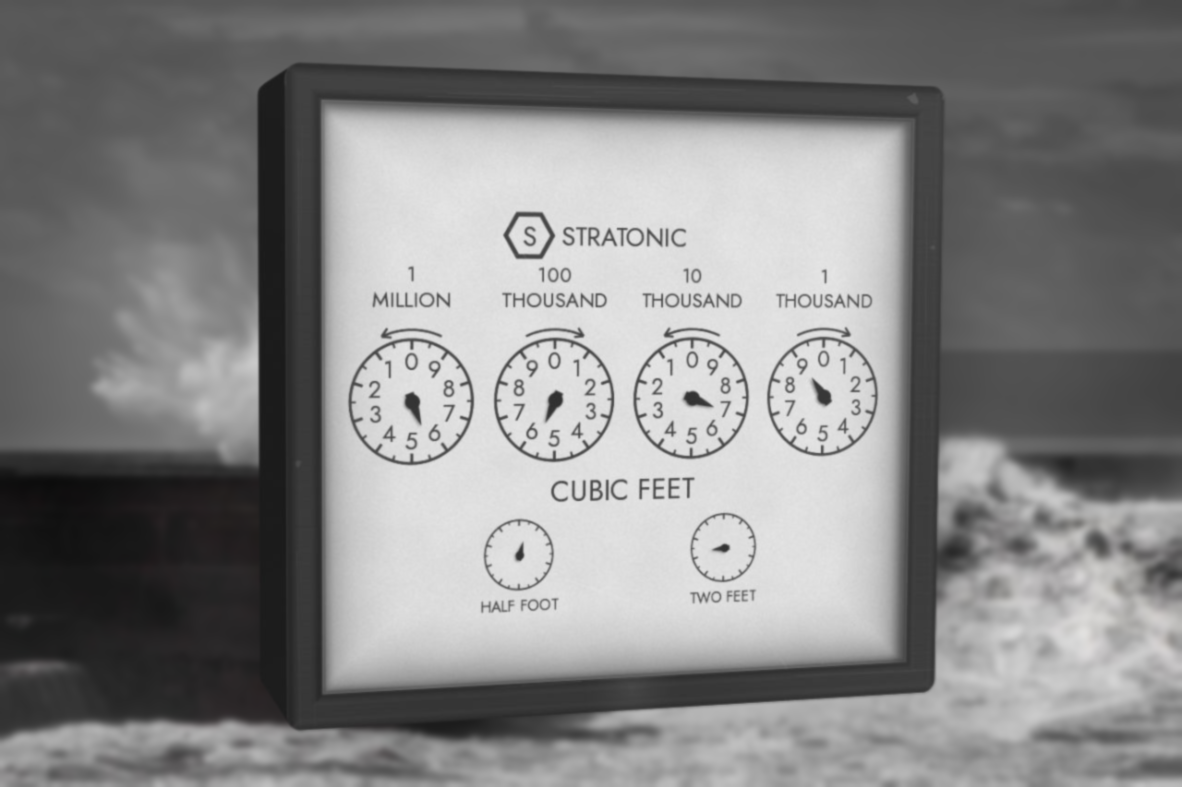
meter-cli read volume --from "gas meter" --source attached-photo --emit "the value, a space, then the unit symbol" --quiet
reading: 556900 ft³
